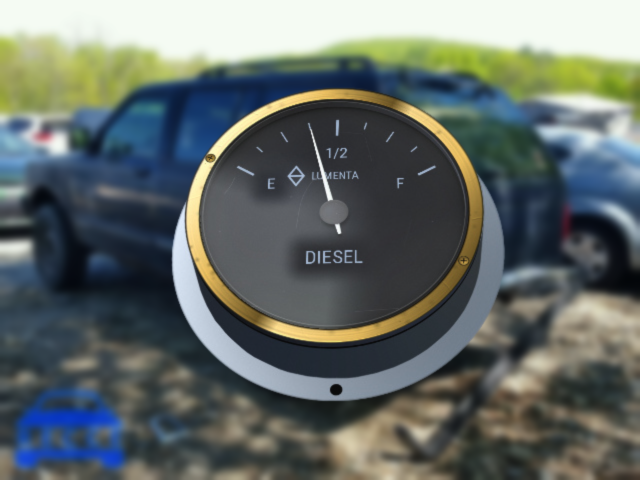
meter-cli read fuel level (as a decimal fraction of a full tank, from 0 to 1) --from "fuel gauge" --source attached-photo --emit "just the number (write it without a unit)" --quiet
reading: 0.375
